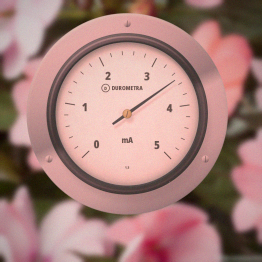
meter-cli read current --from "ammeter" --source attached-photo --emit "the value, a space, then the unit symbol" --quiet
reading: 3.5 mA
